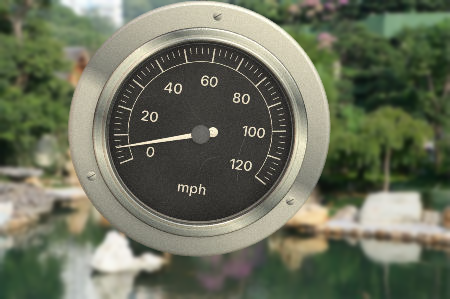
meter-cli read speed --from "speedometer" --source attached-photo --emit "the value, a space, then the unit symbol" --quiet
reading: 6 mph
